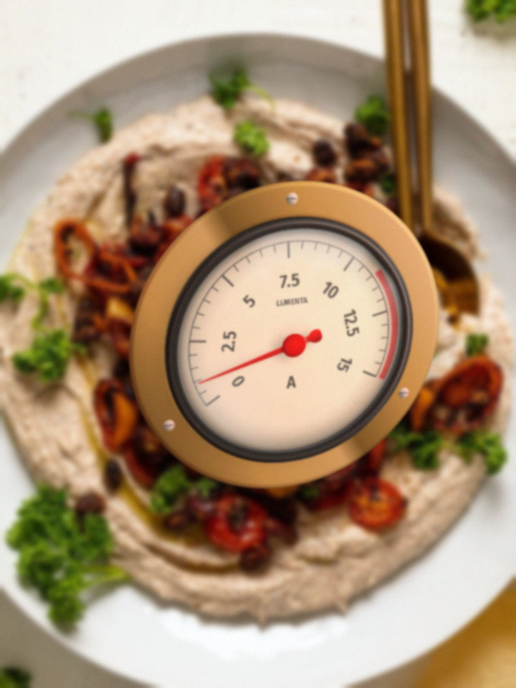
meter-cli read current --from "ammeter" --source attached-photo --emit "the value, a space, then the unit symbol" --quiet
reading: 1 A
